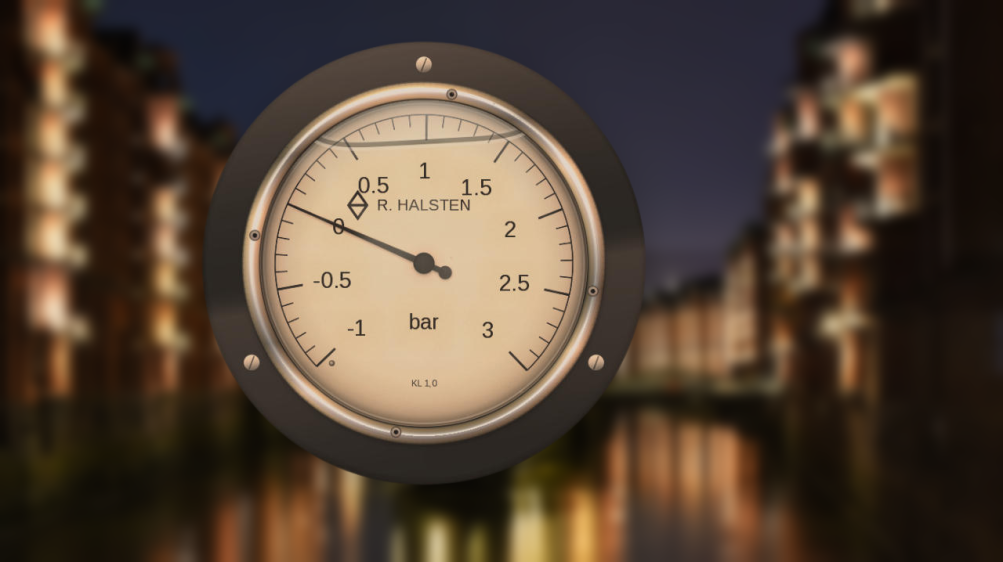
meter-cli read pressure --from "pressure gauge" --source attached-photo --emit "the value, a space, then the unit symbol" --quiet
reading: 0 bar
